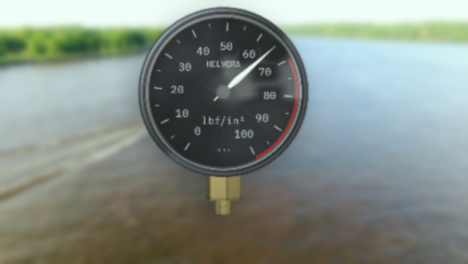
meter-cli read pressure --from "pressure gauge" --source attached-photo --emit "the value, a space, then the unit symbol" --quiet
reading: 65 psi
